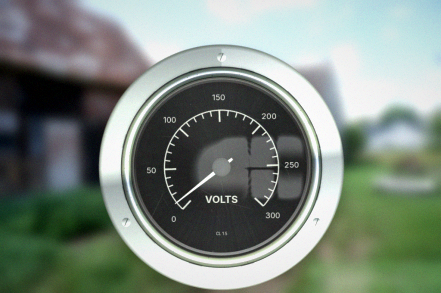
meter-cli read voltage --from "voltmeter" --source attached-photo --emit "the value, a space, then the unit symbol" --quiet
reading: 10 V
